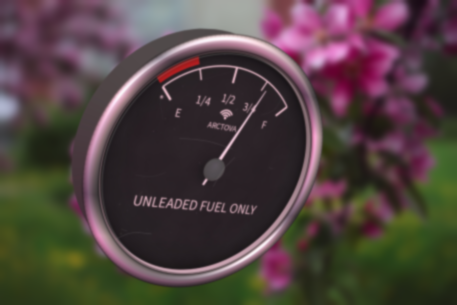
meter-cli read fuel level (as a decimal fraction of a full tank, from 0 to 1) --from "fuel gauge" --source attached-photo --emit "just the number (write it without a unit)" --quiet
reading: 0.75
